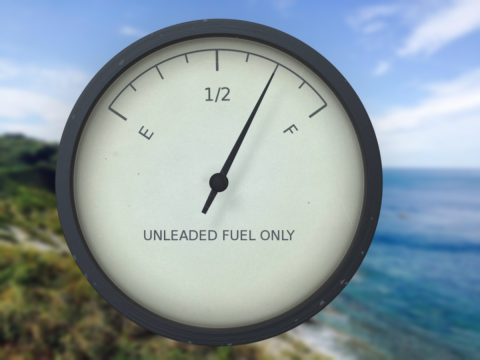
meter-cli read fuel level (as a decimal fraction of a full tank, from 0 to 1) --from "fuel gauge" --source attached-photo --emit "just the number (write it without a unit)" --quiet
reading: 0.75
